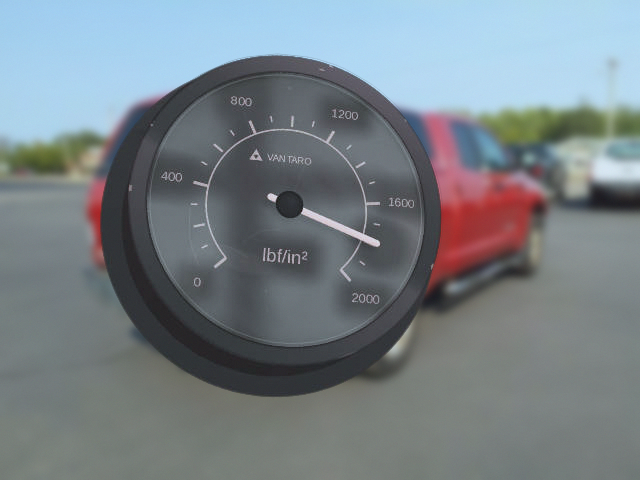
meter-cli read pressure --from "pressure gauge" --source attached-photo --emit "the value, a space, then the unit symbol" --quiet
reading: 1800 psi
